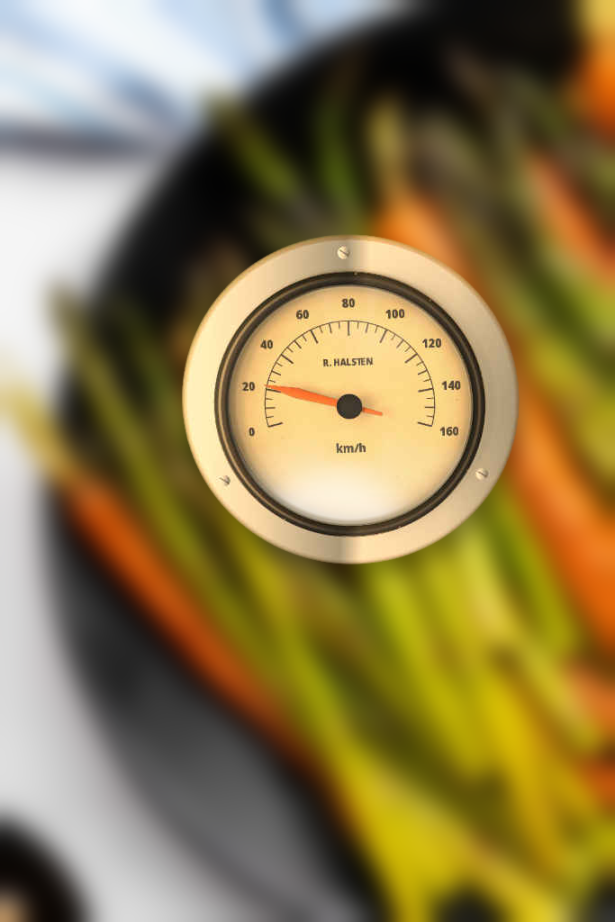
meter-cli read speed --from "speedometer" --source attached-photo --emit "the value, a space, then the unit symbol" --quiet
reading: 22.5 km/h
